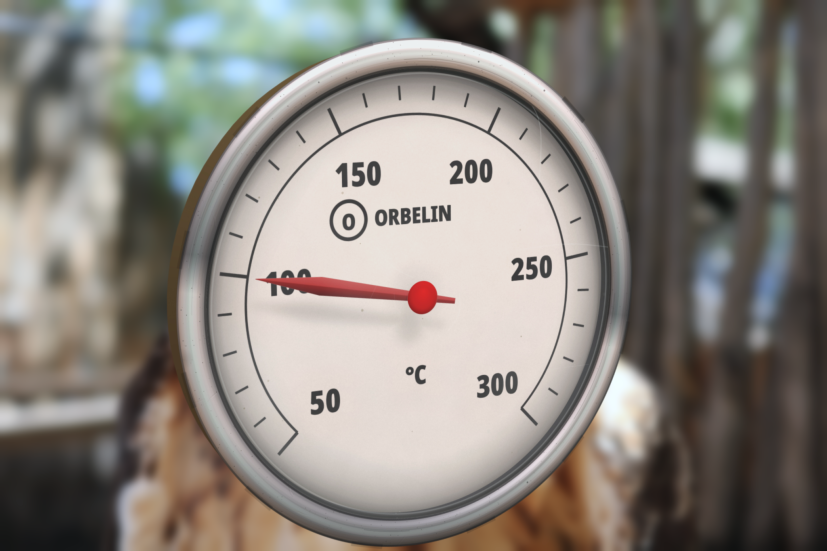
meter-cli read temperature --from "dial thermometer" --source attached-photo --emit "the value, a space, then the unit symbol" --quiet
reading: 100 °C
